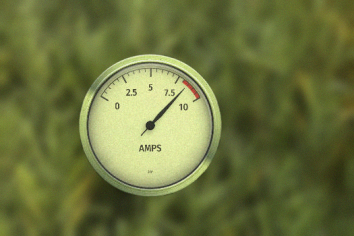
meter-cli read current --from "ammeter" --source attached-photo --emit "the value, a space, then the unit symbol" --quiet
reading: 8.5 A
